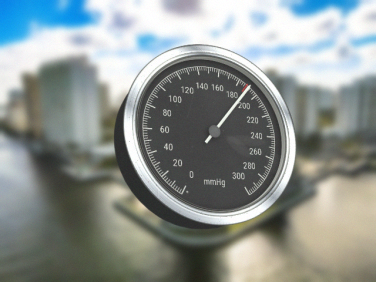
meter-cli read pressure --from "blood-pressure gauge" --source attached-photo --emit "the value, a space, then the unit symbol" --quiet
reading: 190 mmHg
